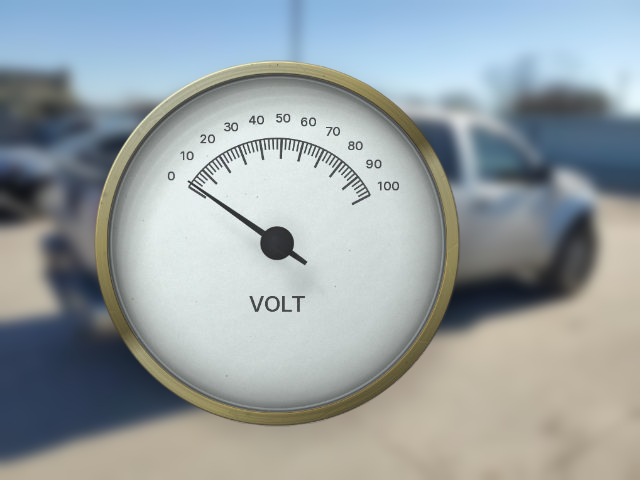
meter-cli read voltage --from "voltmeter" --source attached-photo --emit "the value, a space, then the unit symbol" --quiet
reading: 2 V
